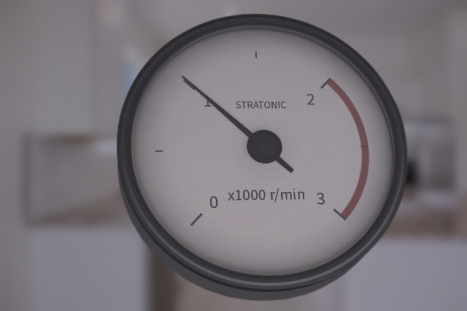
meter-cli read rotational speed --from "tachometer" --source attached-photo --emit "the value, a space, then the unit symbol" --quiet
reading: 1000 rpm
